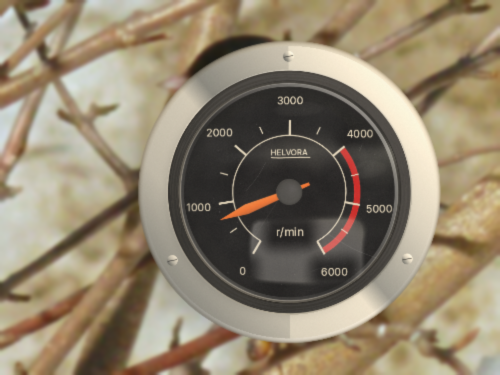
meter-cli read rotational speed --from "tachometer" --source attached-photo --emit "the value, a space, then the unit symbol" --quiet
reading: 750 rpm
